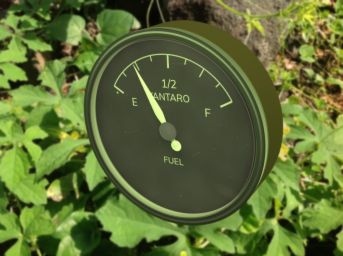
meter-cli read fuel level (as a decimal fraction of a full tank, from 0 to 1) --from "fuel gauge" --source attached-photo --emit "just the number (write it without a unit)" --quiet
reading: 0.25
